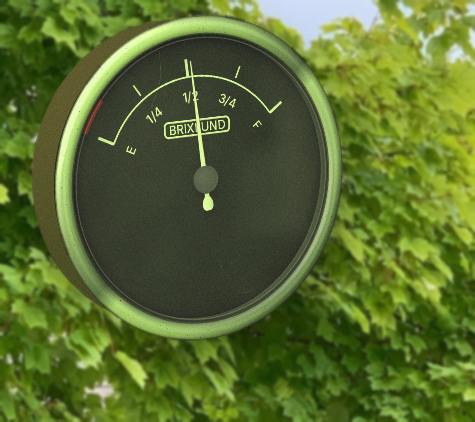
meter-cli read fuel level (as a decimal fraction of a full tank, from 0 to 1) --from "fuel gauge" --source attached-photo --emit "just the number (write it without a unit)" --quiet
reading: 0.5
